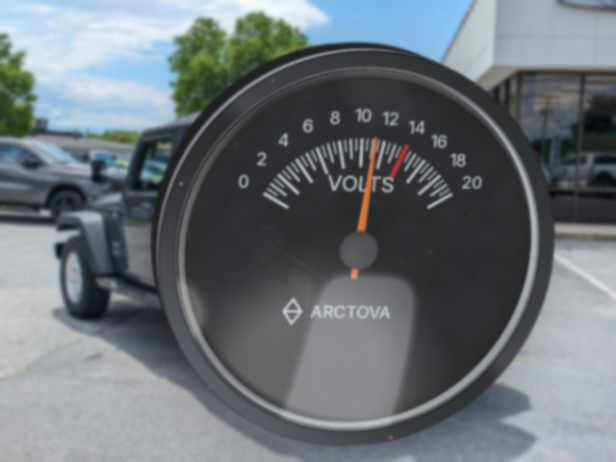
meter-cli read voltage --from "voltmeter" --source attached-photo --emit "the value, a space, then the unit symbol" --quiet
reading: 11 V
